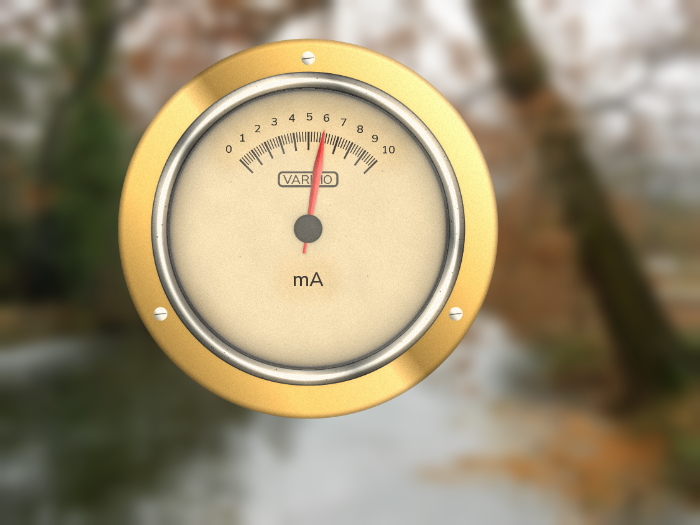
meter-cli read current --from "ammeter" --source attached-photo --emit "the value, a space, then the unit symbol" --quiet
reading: 6 mA
